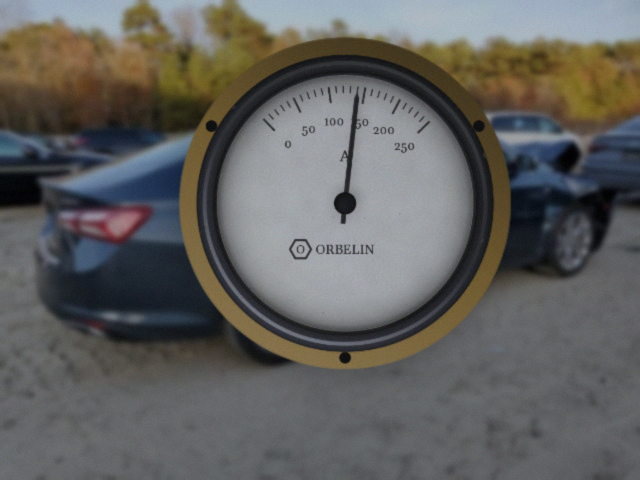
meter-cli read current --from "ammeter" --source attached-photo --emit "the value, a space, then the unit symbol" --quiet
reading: 140 A
